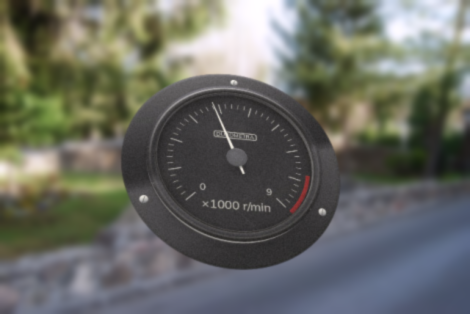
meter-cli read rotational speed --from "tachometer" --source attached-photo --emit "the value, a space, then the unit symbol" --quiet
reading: 3800 rpm
